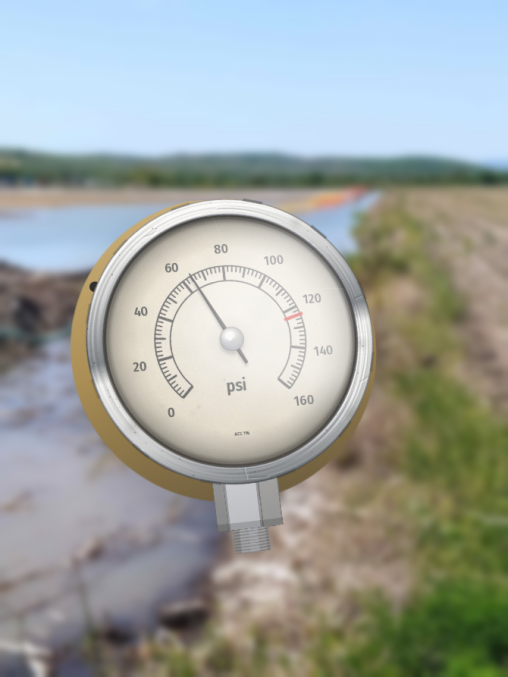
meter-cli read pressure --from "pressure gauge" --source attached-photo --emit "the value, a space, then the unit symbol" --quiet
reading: 64 psi
